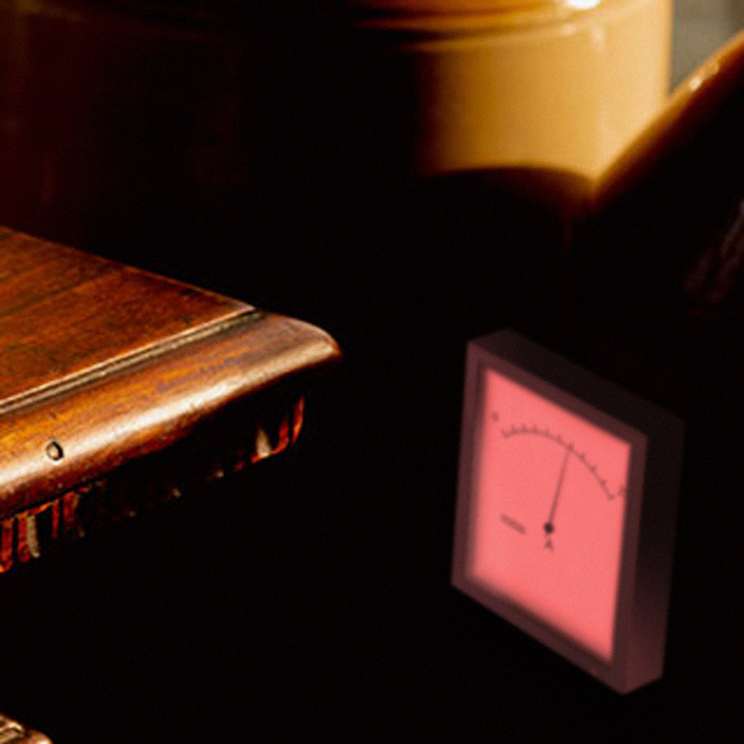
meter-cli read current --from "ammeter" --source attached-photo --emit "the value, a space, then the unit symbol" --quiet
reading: 15 A
